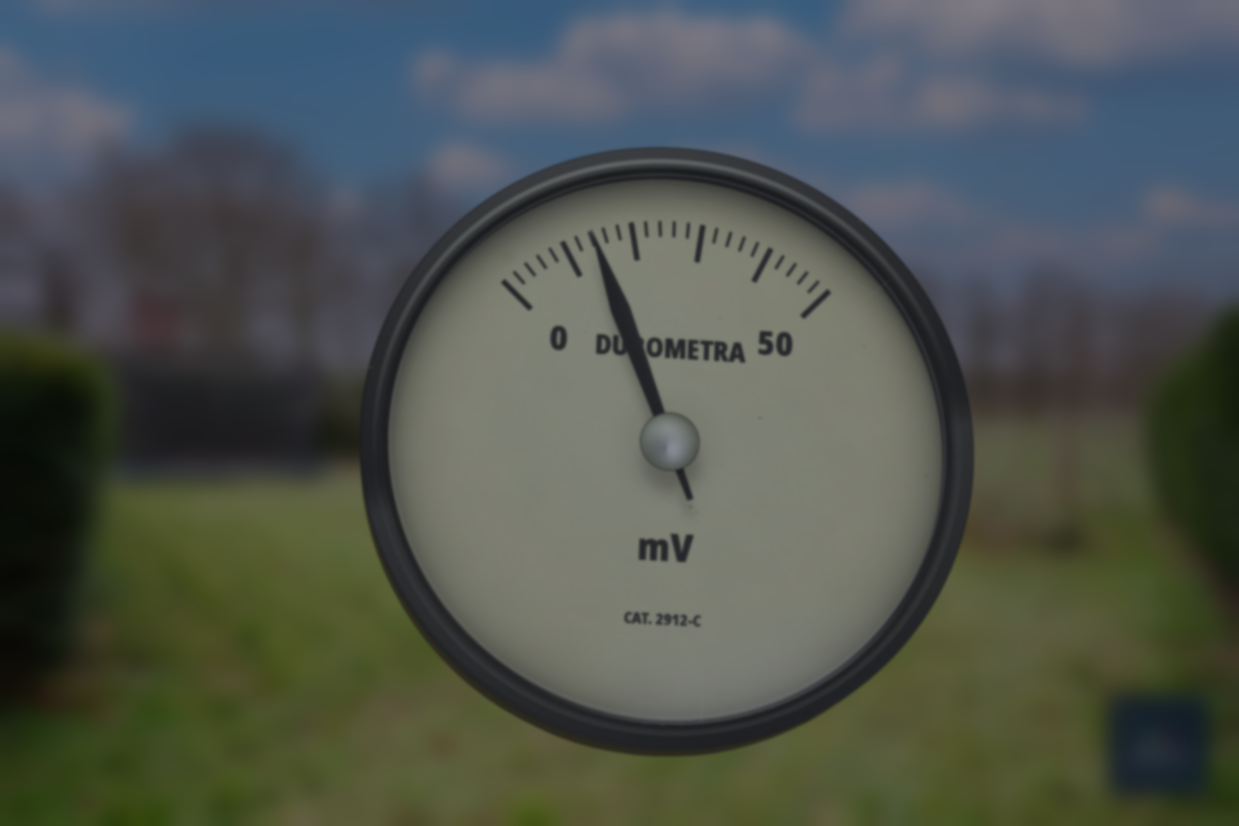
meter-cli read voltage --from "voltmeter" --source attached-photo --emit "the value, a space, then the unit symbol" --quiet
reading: 14 mV
